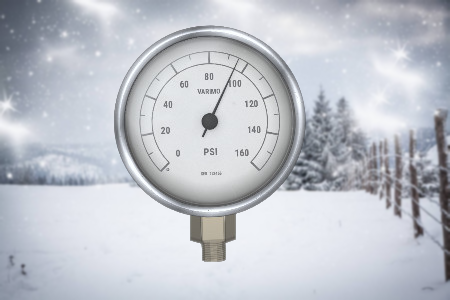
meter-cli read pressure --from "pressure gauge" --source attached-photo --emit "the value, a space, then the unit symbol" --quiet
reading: 95 psi
